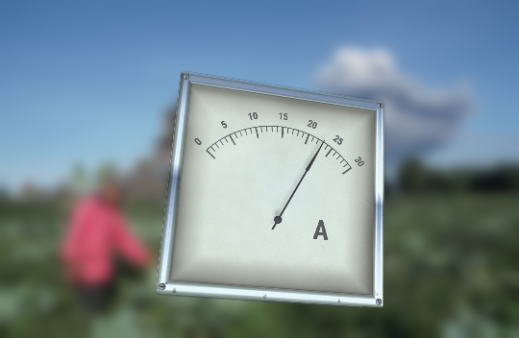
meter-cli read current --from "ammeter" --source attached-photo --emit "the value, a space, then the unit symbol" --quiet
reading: 23 A
